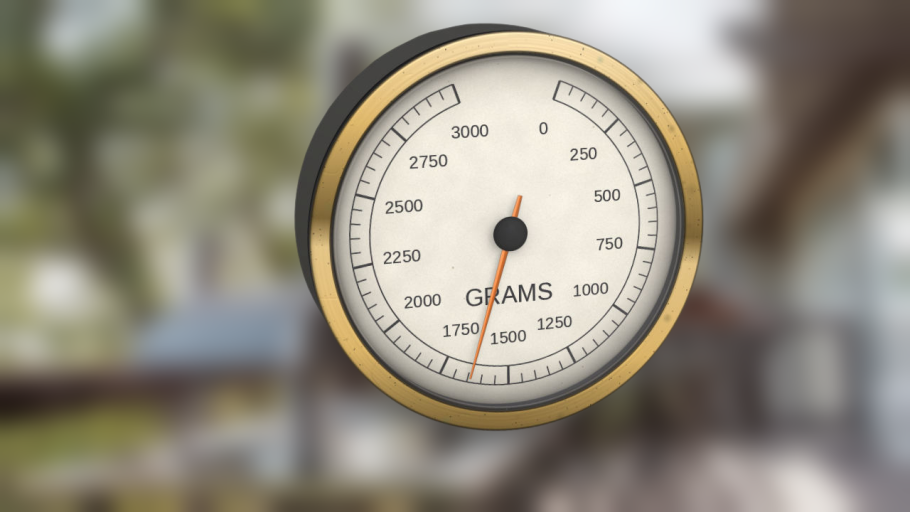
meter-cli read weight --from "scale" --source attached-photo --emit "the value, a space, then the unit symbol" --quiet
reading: 1650 g
